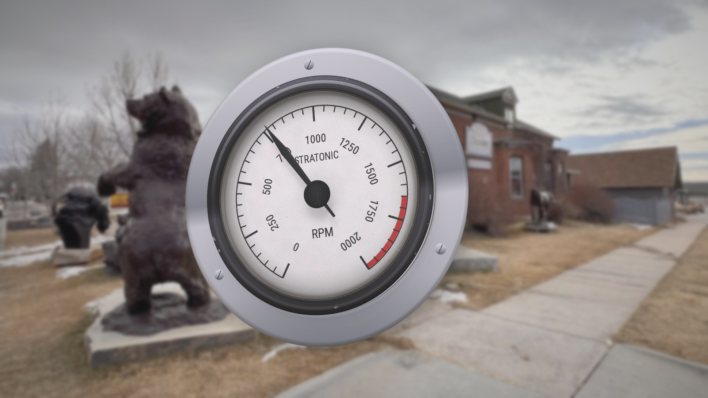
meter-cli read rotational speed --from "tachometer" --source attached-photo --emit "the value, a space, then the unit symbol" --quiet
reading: 775 rpm
